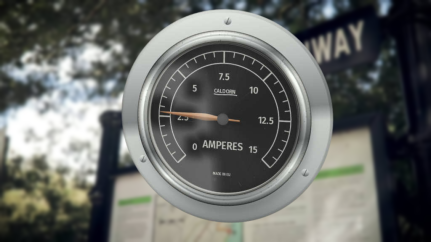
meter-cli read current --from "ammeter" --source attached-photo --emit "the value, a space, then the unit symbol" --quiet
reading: 2.75 A
